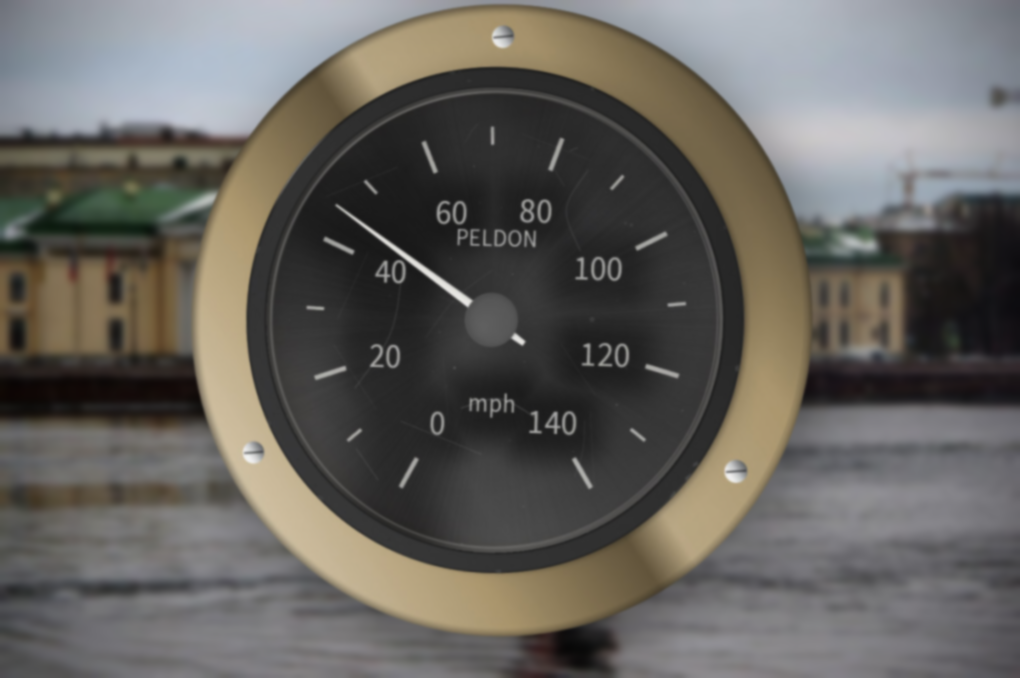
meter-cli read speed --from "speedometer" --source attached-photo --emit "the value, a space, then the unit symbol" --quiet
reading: 45 mph
